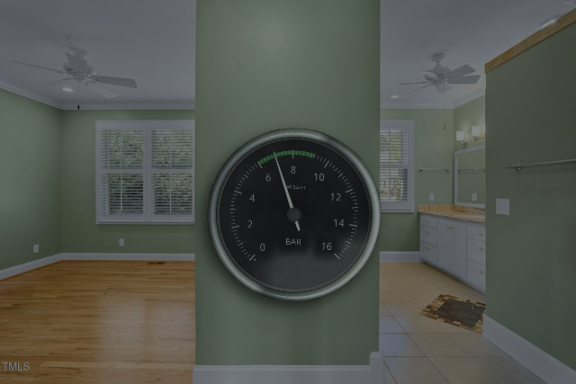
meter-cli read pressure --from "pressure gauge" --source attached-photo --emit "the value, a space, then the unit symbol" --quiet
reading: 7 bar
